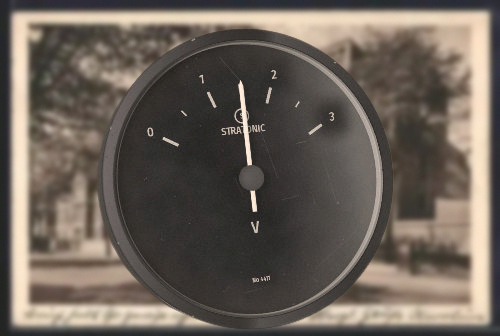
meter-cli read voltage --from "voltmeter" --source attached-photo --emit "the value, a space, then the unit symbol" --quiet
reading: 1.5 V
